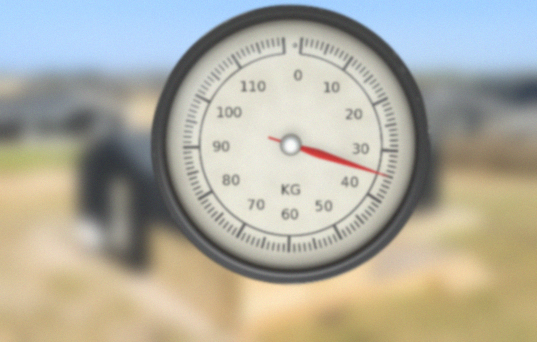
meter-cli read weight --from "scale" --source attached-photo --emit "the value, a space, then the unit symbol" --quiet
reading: 35 kg
